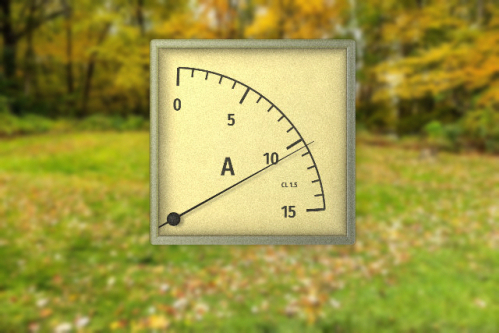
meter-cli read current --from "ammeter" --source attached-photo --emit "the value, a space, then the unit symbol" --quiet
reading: 10.5 A
